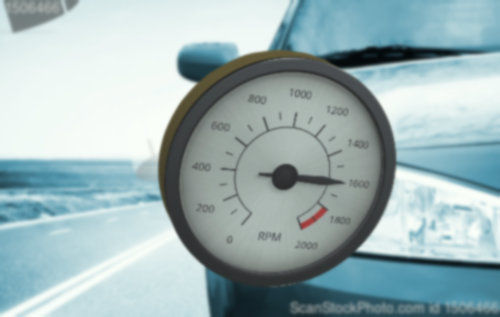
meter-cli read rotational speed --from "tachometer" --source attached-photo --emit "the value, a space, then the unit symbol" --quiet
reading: 1600 rpm
